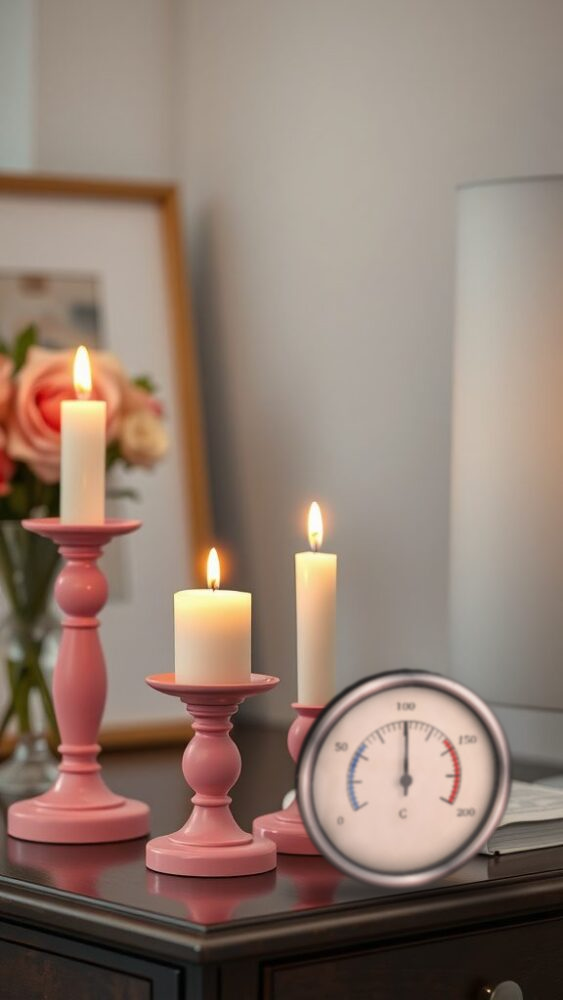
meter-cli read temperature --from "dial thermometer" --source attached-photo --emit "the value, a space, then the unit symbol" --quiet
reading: 100 °C
